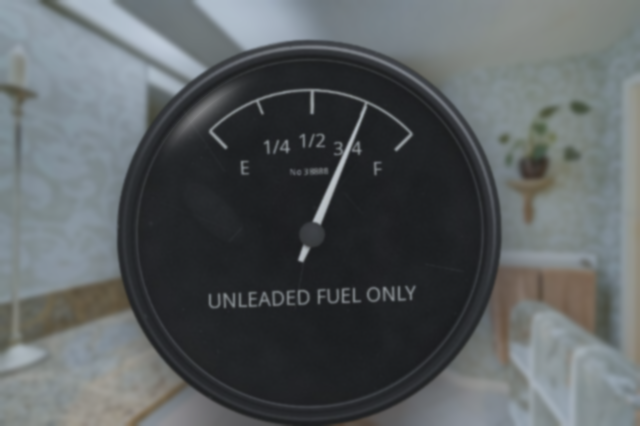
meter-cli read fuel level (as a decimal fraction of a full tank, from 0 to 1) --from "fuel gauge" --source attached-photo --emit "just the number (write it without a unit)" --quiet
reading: 0.75
